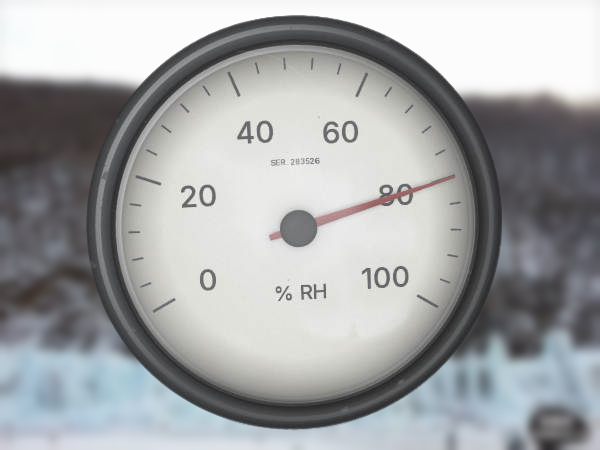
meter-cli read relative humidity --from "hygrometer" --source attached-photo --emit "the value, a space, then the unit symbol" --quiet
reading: 80 %
